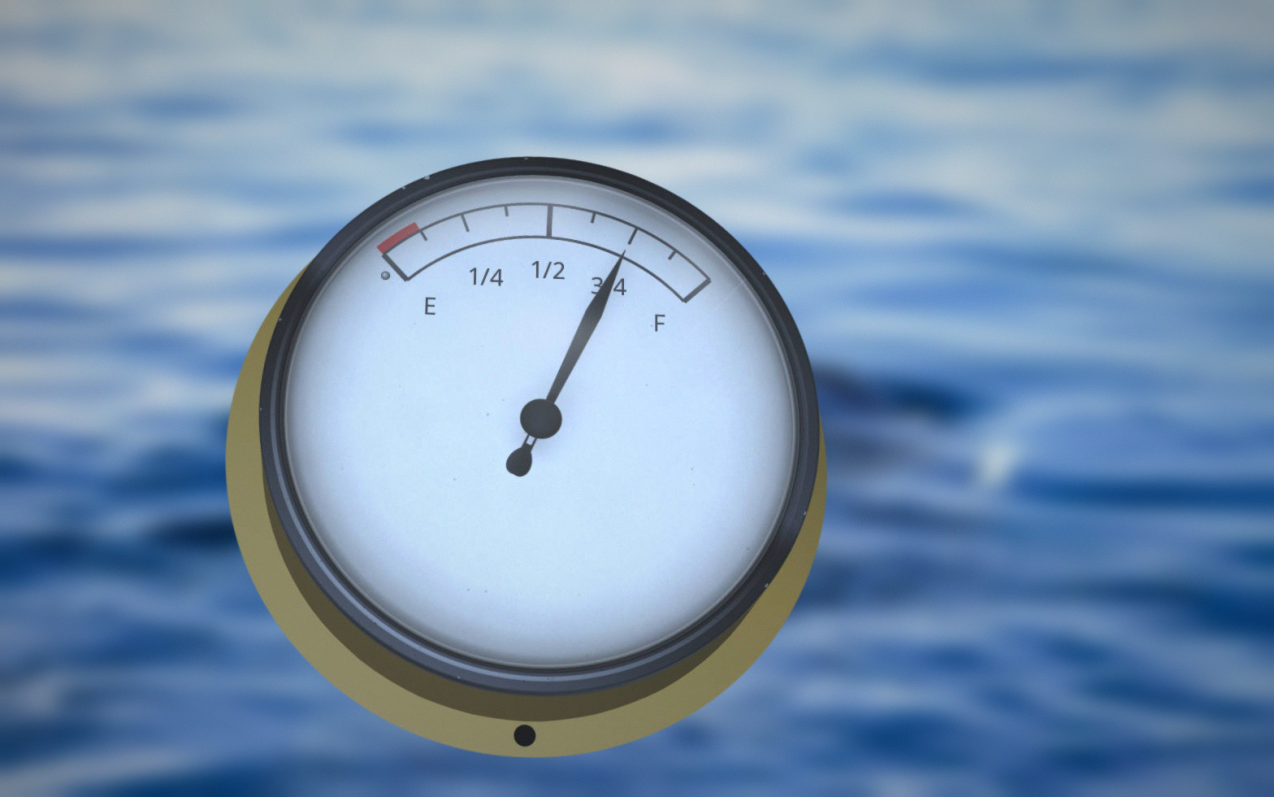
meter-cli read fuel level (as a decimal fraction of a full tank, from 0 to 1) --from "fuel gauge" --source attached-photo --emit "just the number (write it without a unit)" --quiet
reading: 0.75
